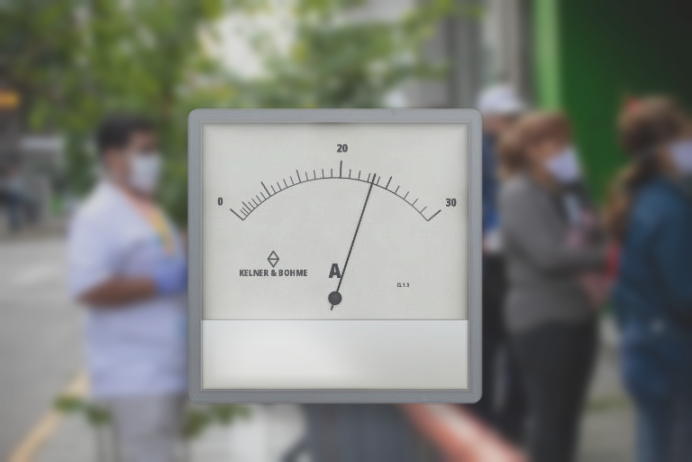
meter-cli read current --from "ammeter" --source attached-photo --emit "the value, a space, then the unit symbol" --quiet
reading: 23.5 A
